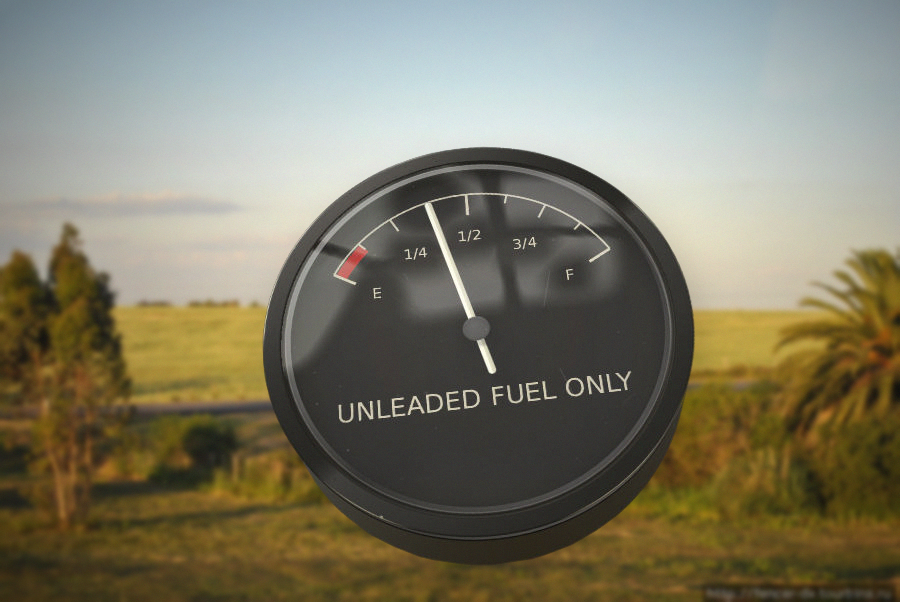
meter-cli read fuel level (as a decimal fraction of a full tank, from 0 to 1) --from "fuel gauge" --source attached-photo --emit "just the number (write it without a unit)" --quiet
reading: 0.375
